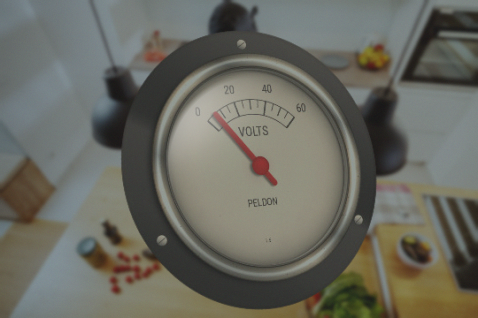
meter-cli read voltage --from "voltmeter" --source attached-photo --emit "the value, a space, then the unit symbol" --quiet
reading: 5 V
